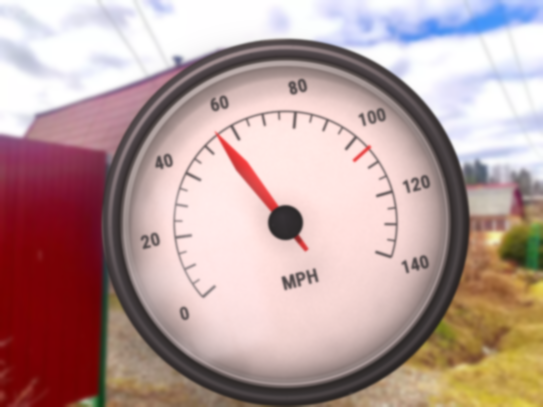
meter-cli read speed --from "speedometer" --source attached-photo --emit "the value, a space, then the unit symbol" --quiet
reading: 55 mph
